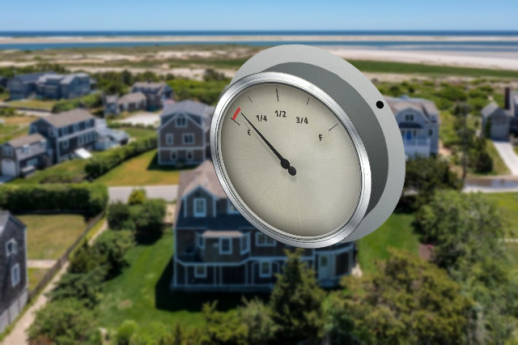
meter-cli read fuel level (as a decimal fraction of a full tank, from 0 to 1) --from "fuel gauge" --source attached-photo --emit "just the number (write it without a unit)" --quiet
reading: 0.125
